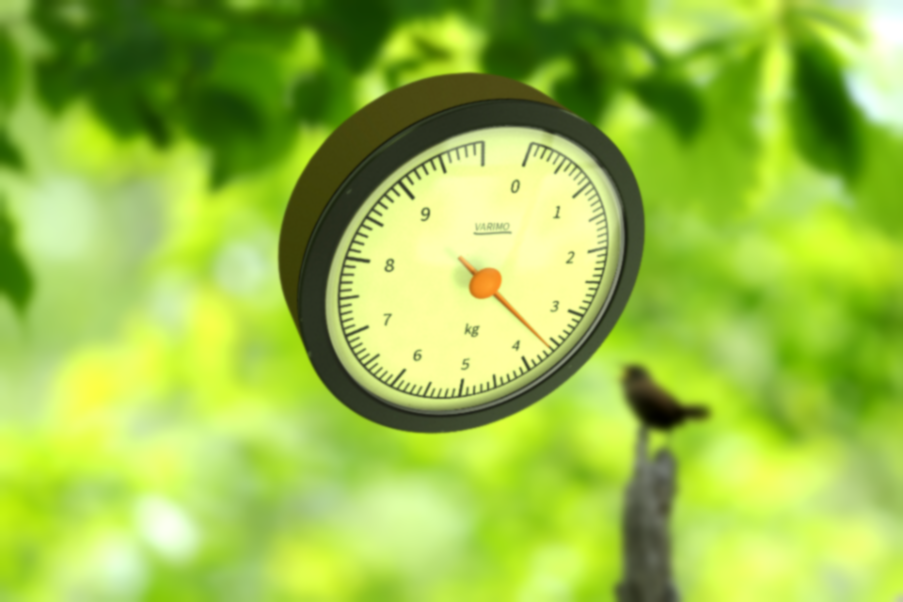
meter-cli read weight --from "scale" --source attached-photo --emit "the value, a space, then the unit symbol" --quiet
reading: 3.6 kg
